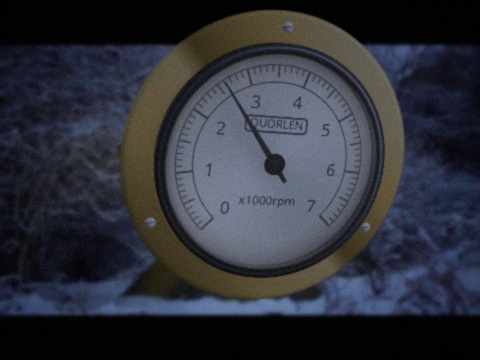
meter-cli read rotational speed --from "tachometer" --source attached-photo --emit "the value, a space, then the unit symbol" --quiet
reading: 2600 rpm
